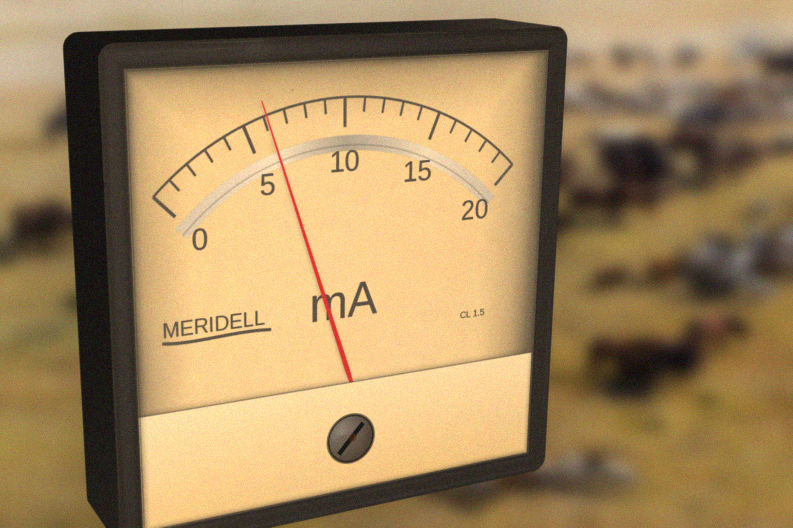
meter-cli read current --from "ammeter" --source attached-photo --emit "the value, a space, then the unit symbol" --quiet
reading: 6 mA
